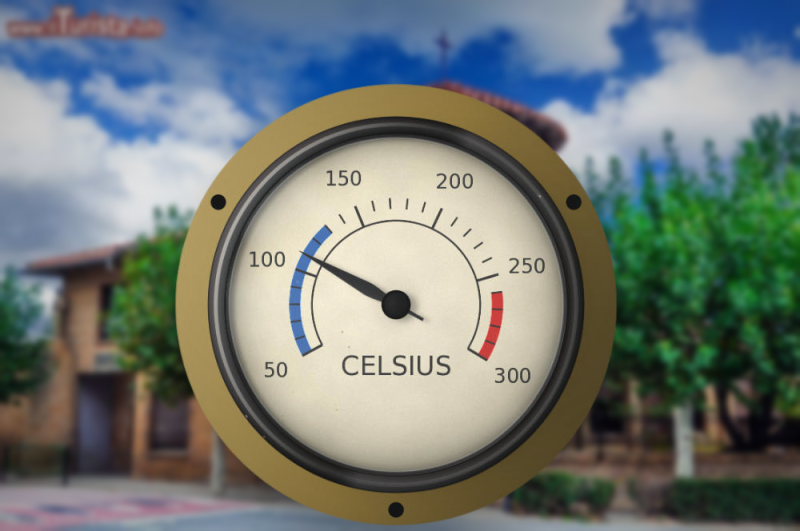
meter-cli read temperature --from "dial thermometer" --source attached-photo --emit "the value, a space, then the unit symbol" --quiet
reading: 110 °C
